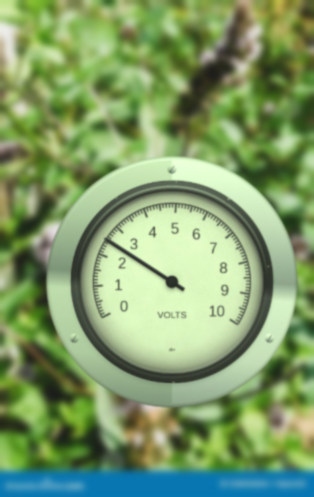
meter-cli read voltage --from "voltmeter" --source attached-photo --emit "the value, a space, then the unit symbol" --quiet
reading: 2.5 V
